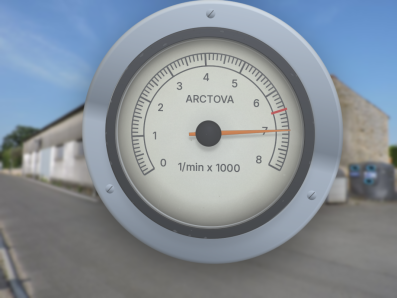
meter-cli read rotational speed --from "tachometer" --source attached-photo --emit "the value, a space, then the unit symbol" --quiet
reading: 7000 rpm
